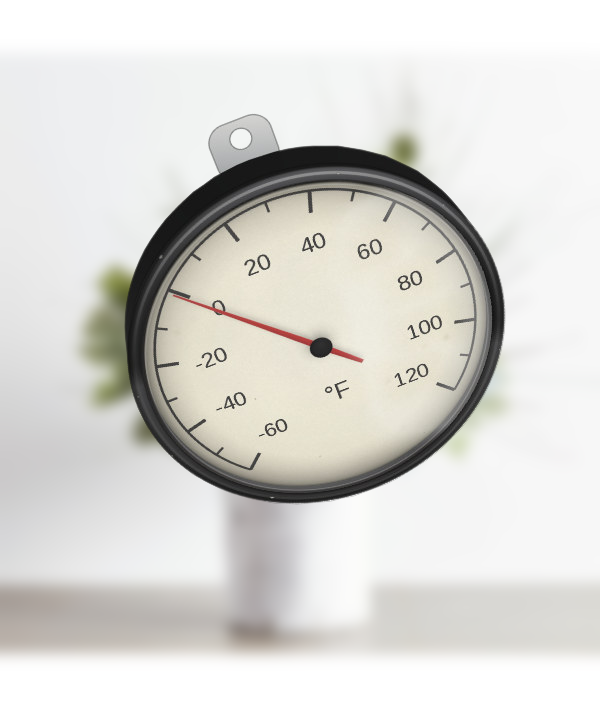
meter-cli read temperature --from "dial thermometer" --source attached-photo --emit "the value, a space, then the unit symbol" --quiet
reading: 0 °F
